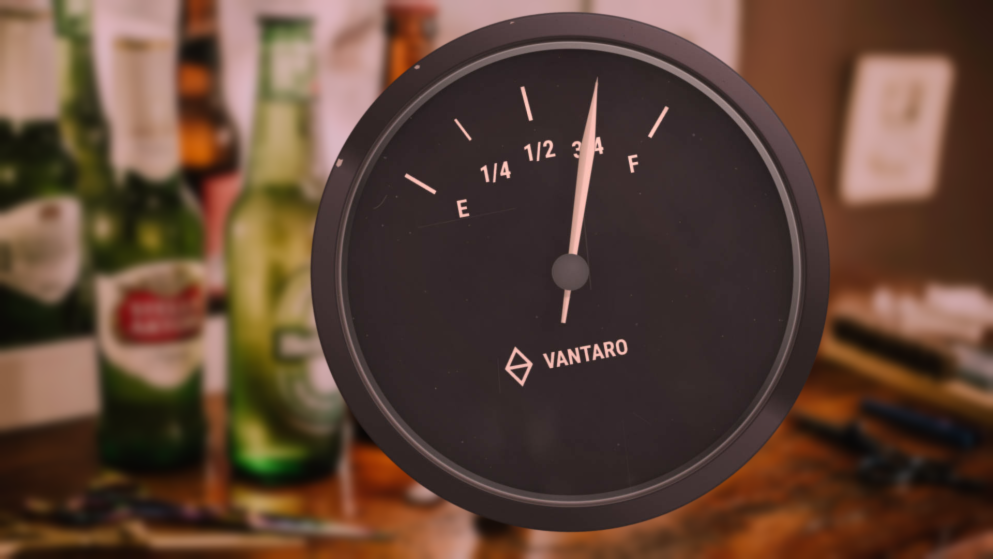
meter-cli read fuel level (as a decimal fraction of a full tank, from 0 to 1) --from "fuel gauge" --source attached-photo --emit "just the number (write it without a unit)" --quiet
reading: 0.75
